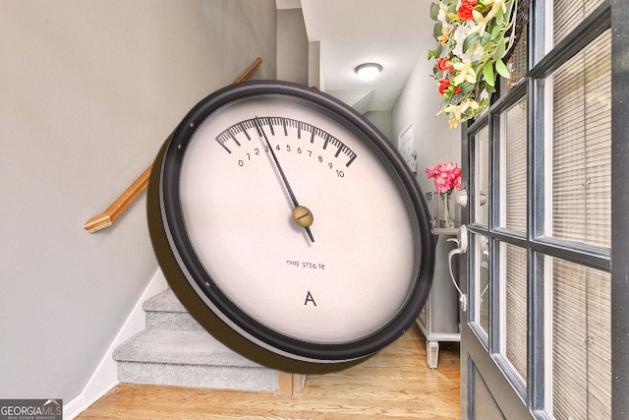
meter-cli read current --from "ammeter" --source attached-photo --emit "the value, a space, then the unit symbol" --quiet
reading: 3 A
